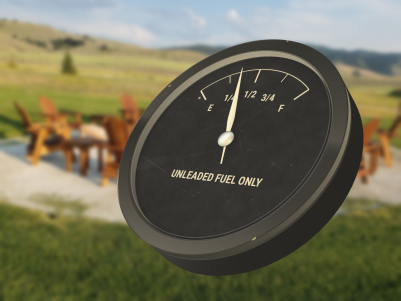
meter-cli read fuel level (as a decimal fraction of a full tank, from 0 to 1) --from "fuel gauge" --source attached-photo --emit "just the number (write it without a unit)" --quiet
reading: 0.375
